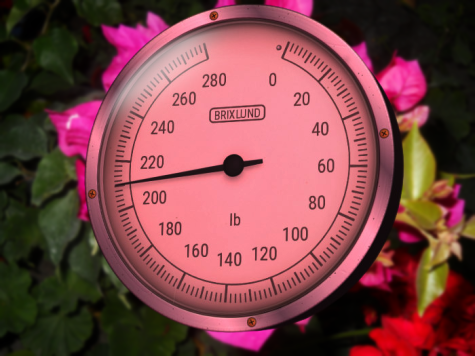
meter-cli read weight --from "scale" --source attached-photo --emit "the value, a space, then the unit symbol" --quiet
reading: 210 lb
